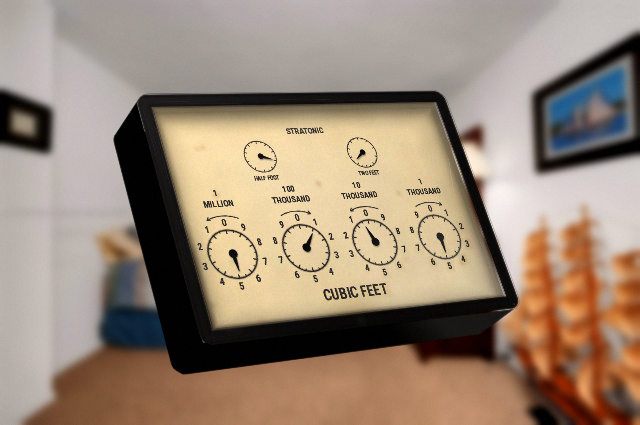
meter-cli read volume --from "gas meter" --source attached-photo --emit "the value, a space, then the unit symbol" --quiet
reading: 510500 ft³
